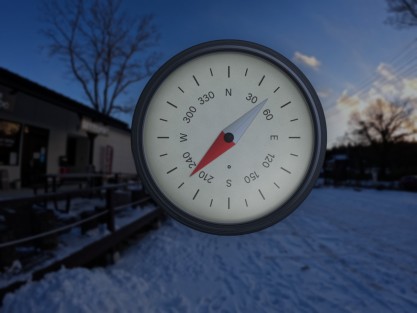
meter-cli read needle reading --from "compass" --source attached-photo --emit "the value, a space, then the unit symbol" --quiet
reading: 225 °
